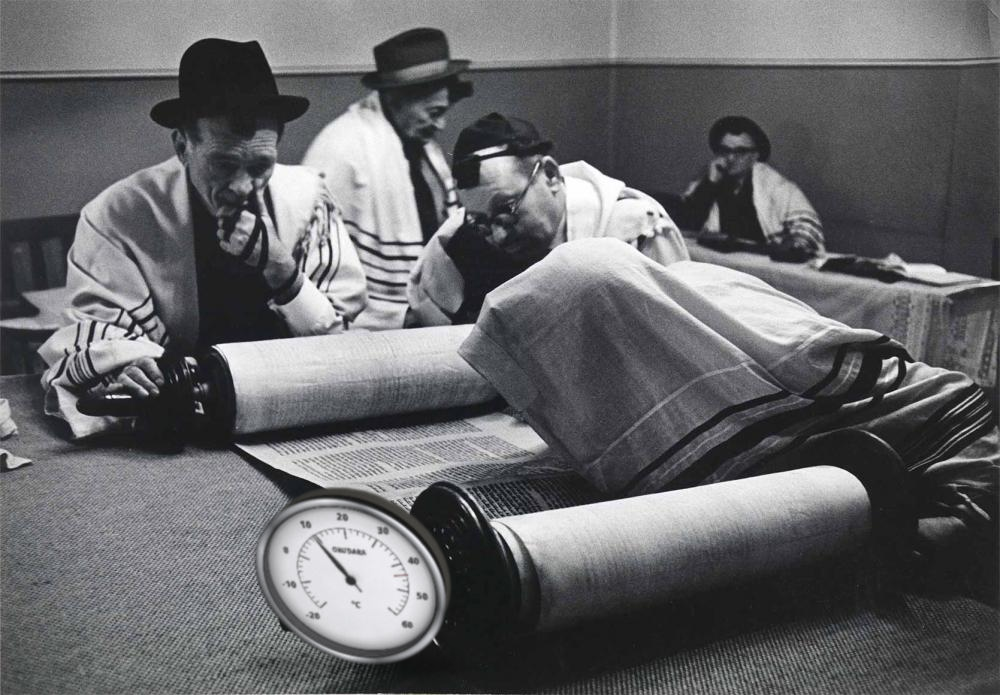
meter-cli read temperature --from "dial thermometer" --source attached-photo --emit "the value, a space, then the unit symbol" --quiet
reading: 10 °C
